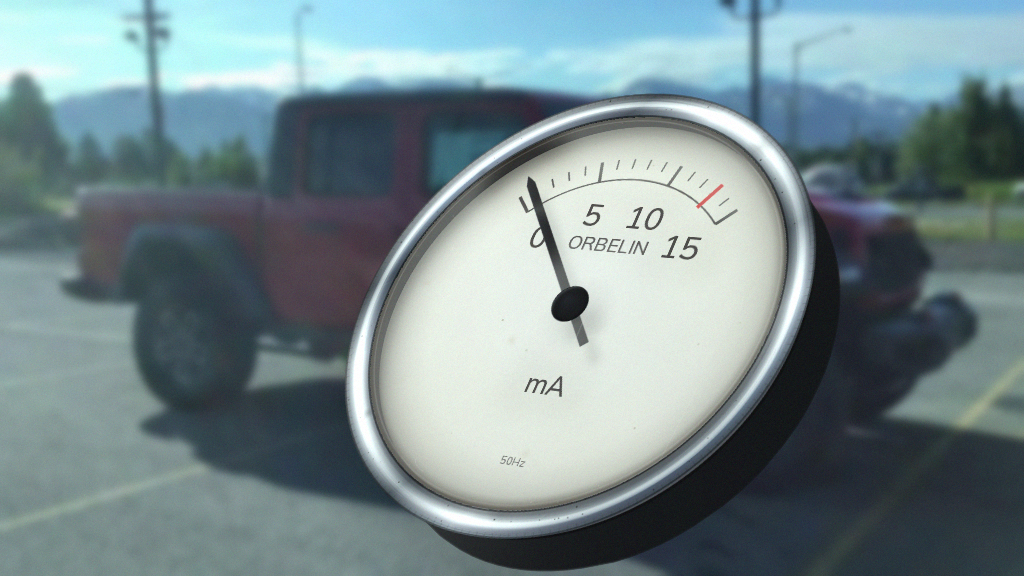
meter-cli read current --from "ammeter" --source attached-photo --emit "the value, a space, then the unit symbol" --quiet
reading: 1 mA
